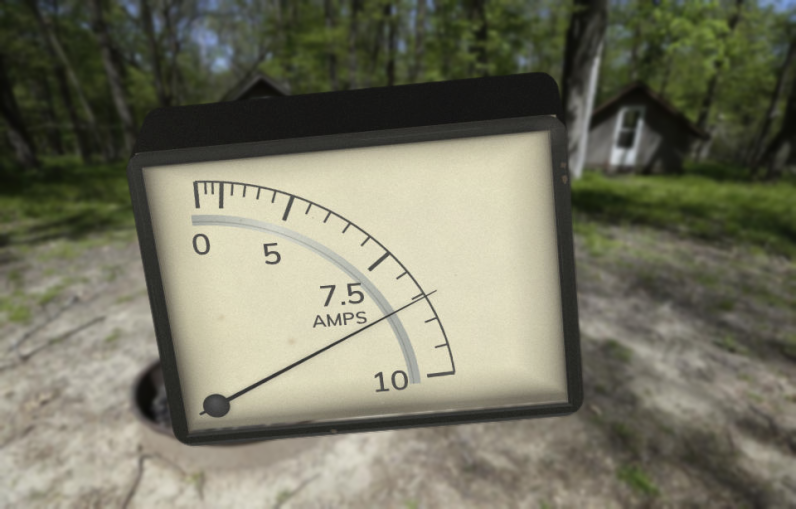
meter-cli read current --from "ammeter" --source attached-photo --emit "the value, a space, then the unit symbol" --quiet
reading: 8.5 A
